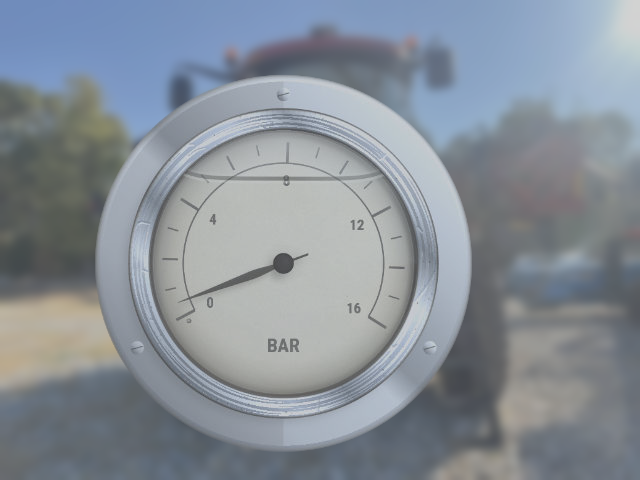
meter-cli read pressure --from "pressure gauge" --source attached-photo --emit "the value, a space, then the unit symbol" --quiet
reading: 0.5 bar
